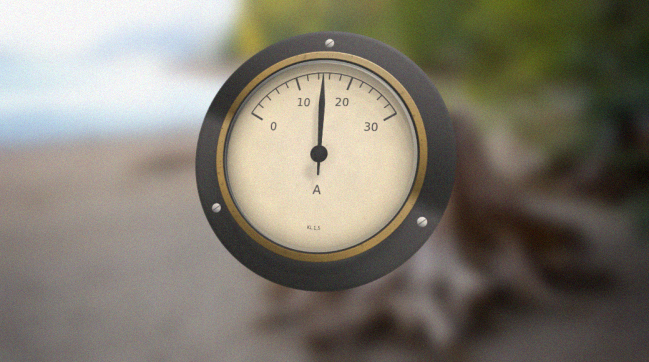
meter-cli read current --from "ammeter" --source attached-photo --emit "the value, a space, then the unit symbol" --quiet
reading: 15 A
